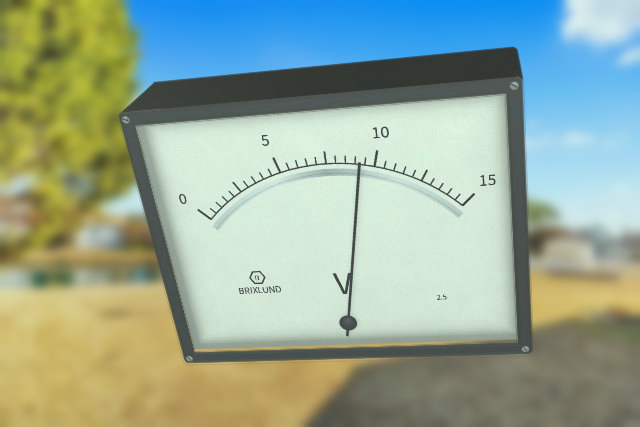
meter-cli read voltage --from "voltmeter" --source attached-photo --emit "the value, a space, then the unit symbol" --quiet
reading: 9.25 V
